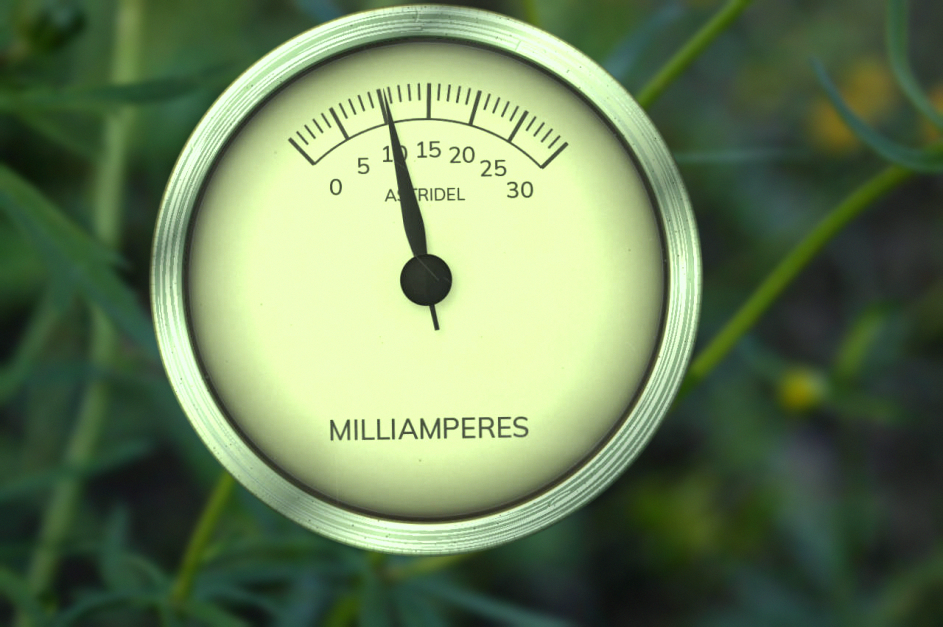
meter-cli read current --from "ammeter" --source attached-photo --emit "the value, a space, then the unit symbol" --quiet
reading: 10.5 mA
